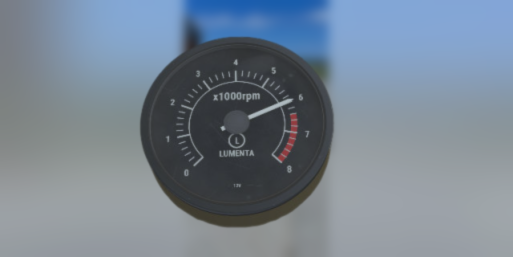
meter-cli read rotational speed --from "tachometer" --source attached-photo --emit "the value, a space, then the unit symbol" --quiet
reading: 6000 rpm
